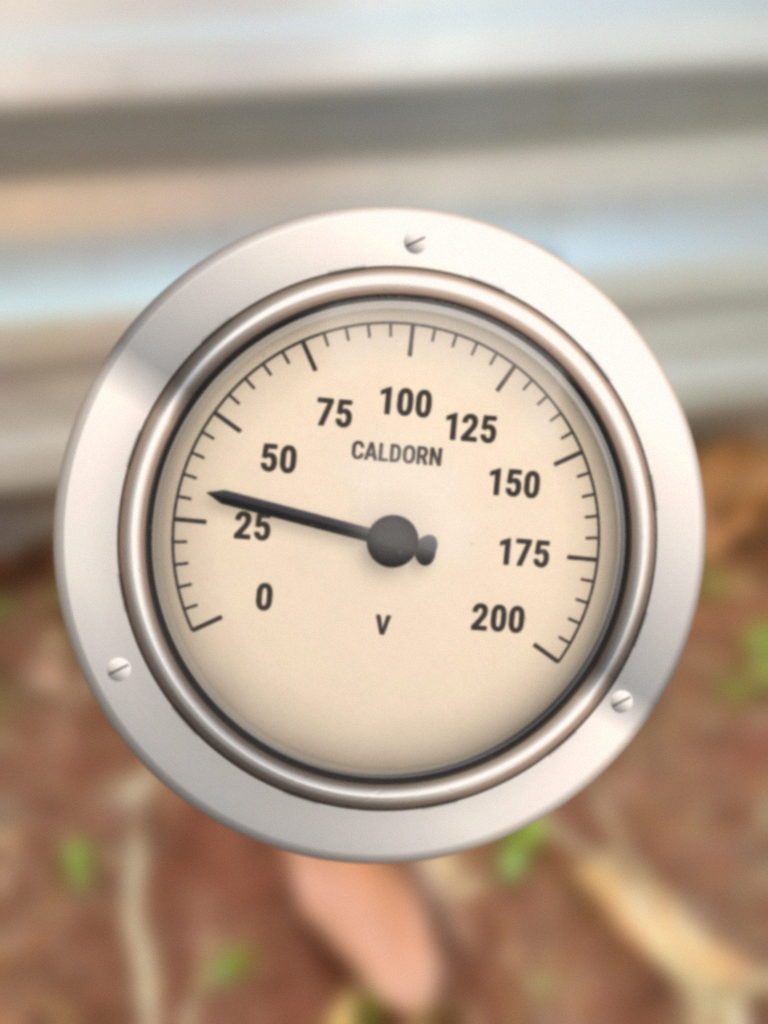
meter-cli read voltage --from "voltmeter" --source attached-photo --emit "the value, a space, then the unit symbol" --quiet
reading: 32.5 V
